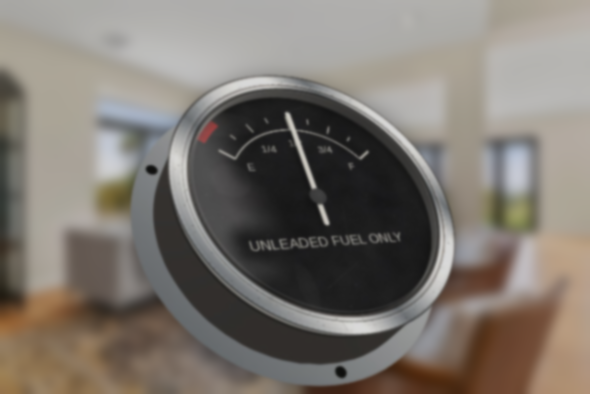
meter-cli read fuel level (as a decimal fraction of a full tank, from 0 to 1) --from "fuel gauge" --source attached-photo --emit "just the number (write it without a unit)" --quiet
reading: 0.5
